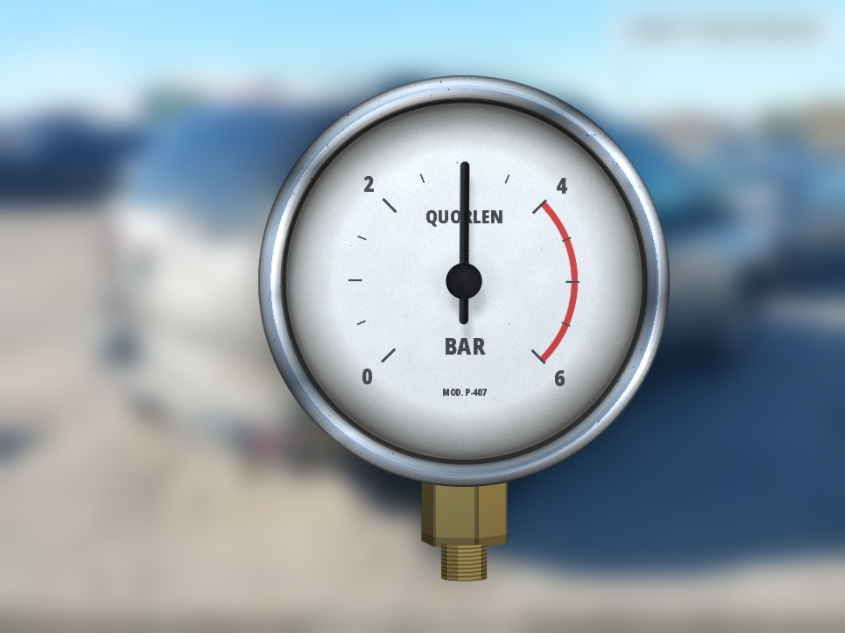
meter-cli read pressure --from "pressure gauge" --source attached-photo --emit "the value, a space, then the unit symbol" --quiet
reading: 3 bar
